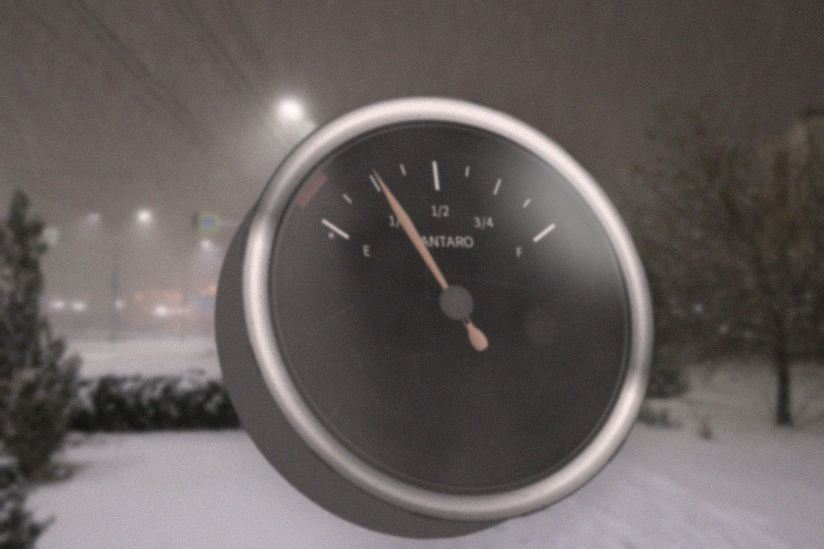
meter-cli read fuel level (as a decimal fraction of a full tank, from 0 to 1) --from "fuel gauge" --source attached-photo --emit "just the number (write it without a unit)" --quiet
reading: 0.25
